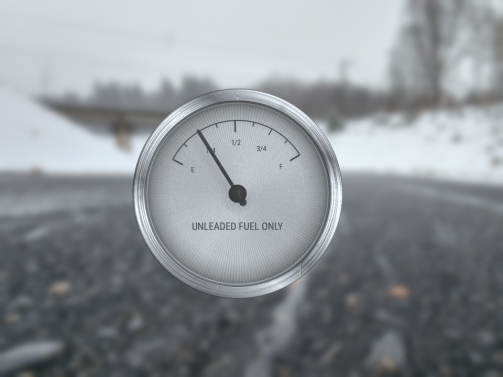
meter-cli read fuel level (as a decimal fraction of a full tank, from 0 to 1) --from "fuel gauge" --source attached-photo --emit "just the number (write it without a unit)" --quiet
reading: 0.25
